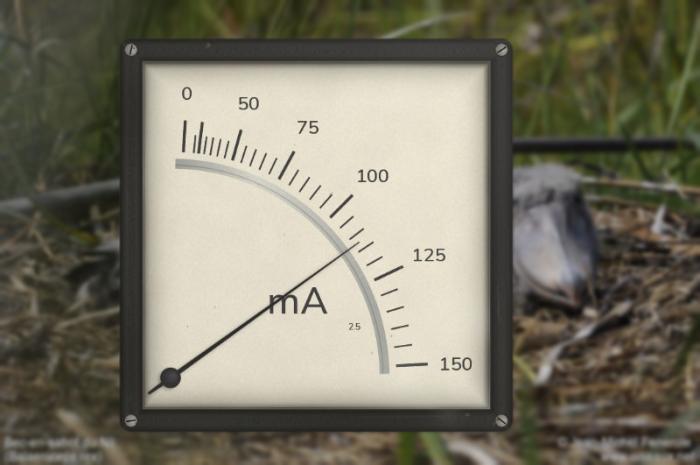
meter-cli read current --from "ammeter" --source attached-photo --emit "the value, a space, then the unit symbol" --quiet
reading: 112.5 mA
